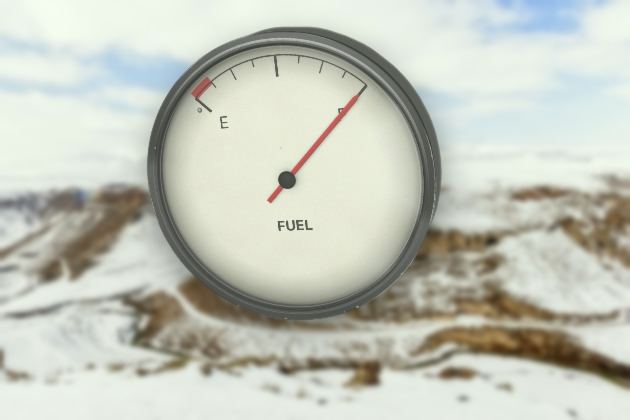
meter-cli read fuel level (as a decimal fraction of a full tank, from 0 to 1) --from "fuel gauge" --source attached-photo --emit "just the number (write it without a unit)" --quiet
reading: 1
